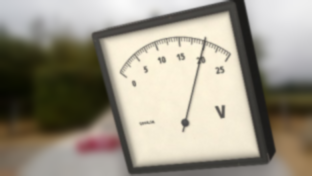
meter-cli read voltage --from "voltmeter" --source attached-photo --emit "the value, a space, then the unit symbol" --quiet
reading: 20 V
